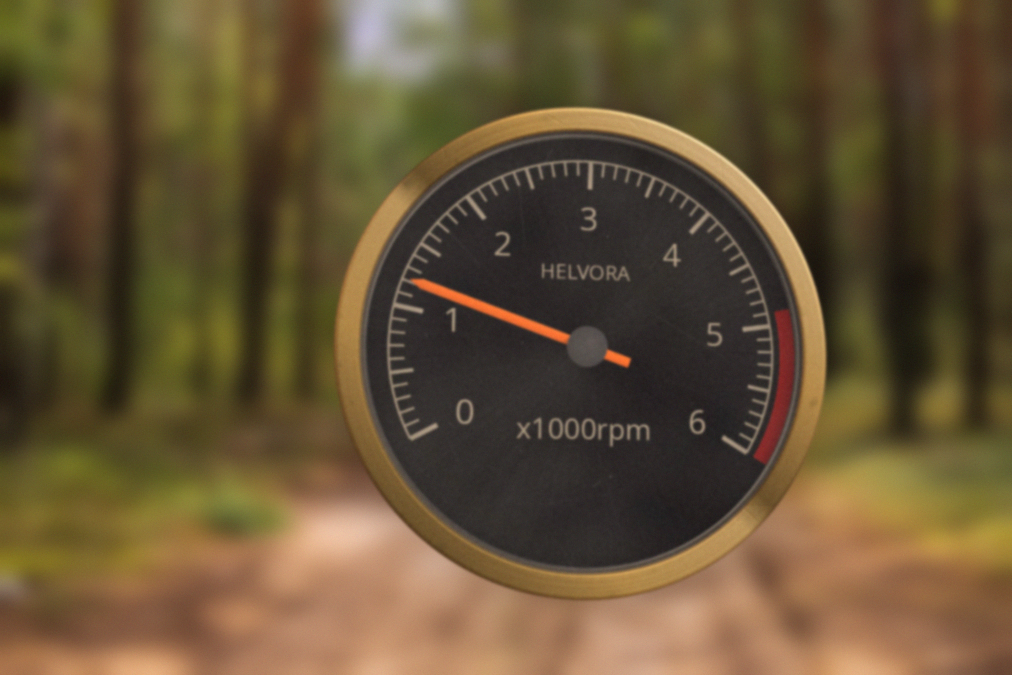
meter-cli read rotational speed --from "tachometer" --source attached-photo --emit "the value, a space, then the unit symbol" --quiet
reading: 1200 rpm
